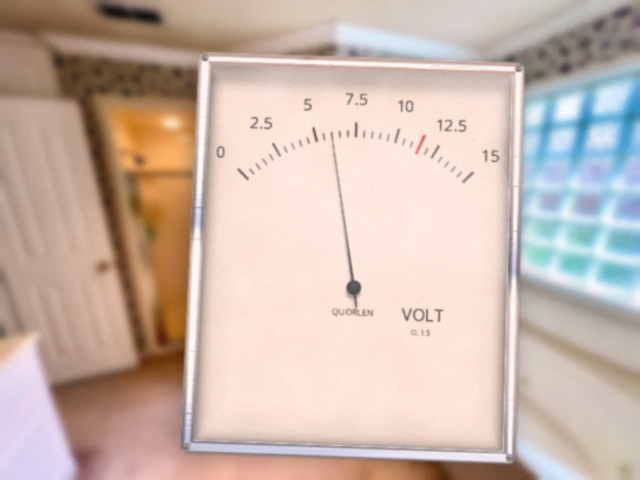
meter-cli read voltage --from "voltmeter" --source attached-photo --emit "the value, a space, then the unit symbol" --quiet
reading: 6 V
